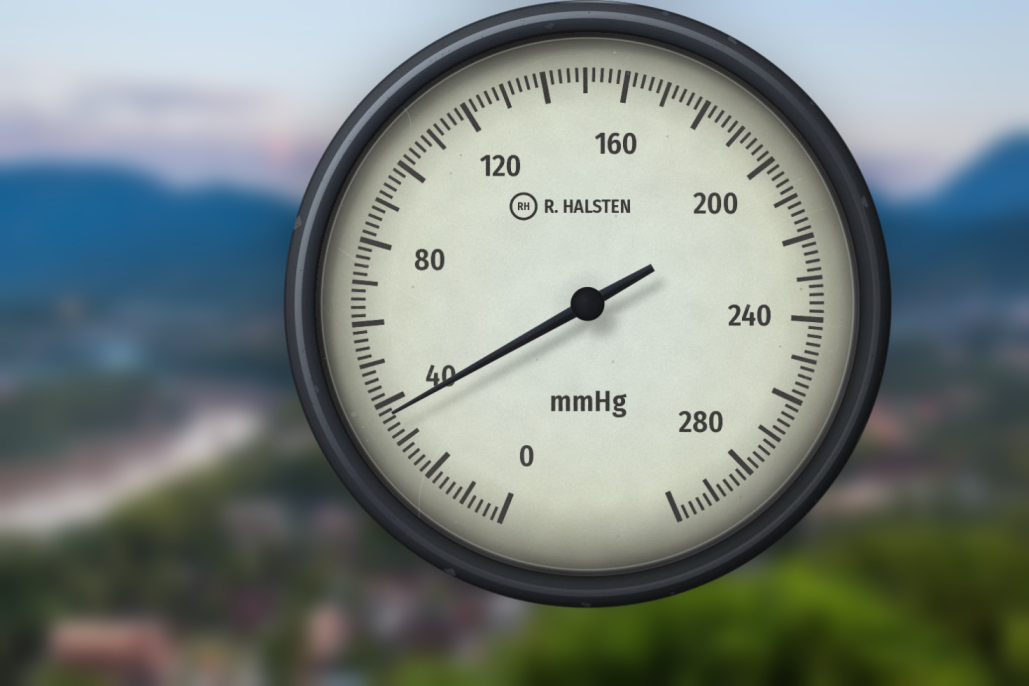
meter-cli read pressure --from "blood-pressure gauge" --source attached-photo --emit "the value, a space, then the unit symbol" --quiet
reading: 37 mmHg
